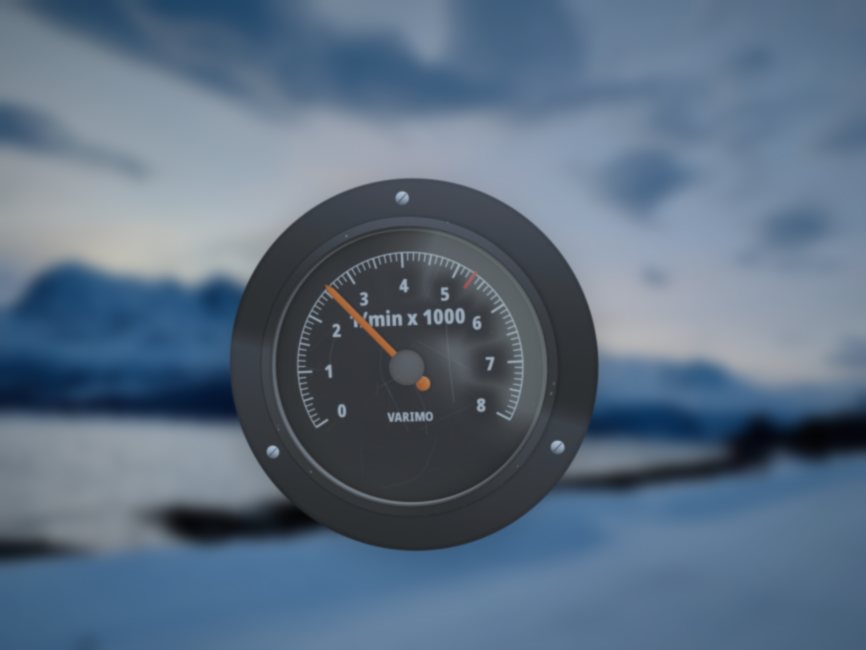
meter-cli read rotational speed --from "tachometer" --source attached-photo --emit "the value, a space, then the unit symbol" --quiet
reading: 2600 rpm
